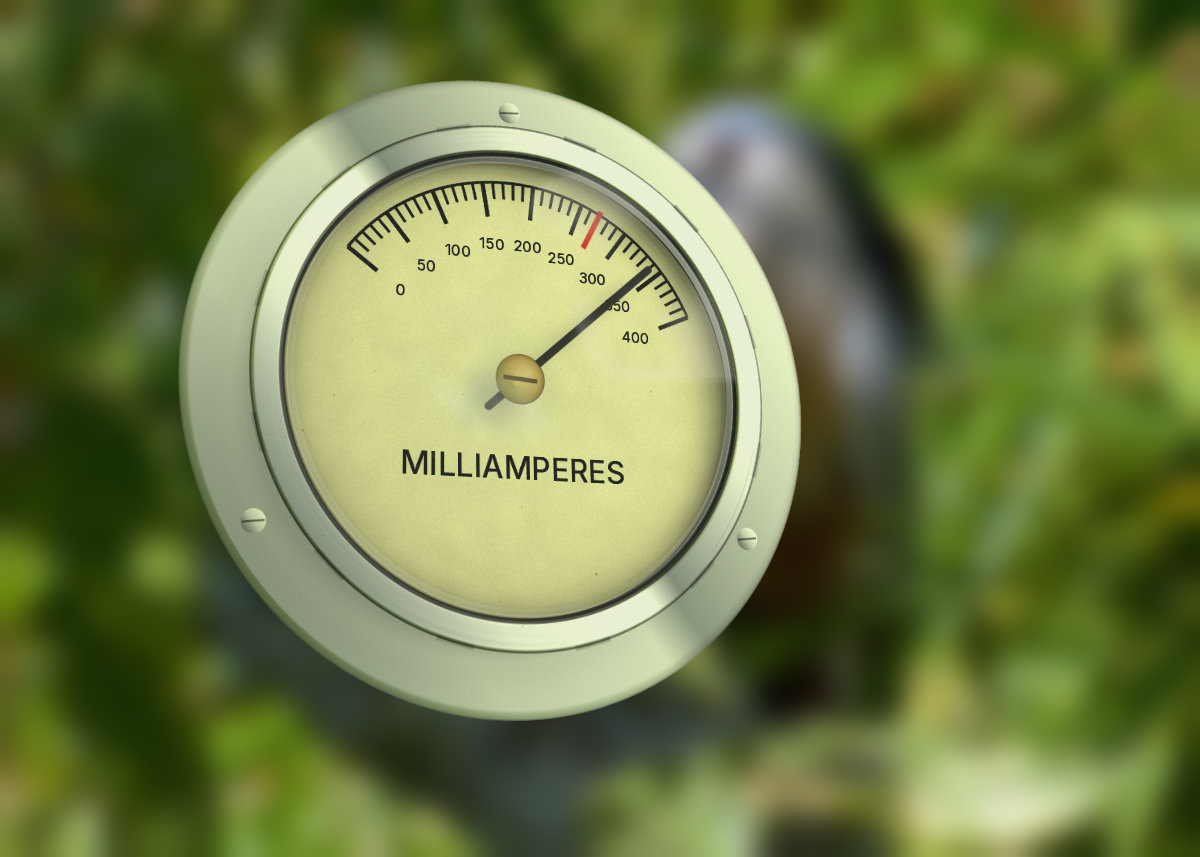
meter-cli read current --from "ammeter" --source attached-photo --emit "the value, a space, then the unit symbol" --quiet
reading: 340 mA
